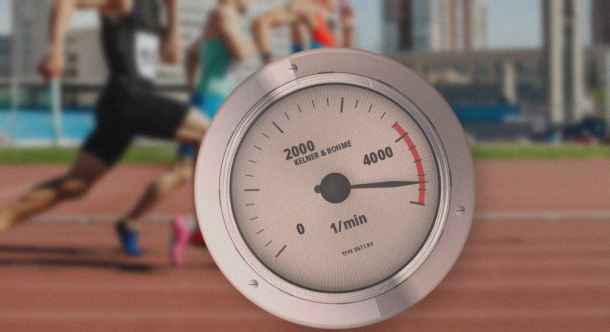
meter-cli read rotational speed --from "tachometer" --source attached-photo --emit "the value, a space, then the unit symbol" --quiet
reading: 4700 rpm
